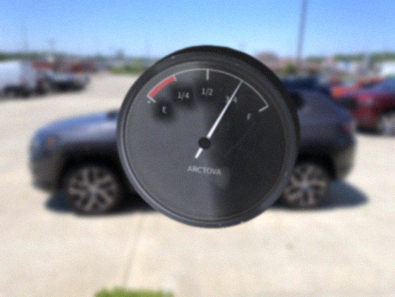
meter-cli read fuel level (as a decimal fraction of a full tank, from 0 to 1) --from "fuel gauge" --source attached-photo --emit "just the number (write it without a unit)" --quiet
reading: 0.75
